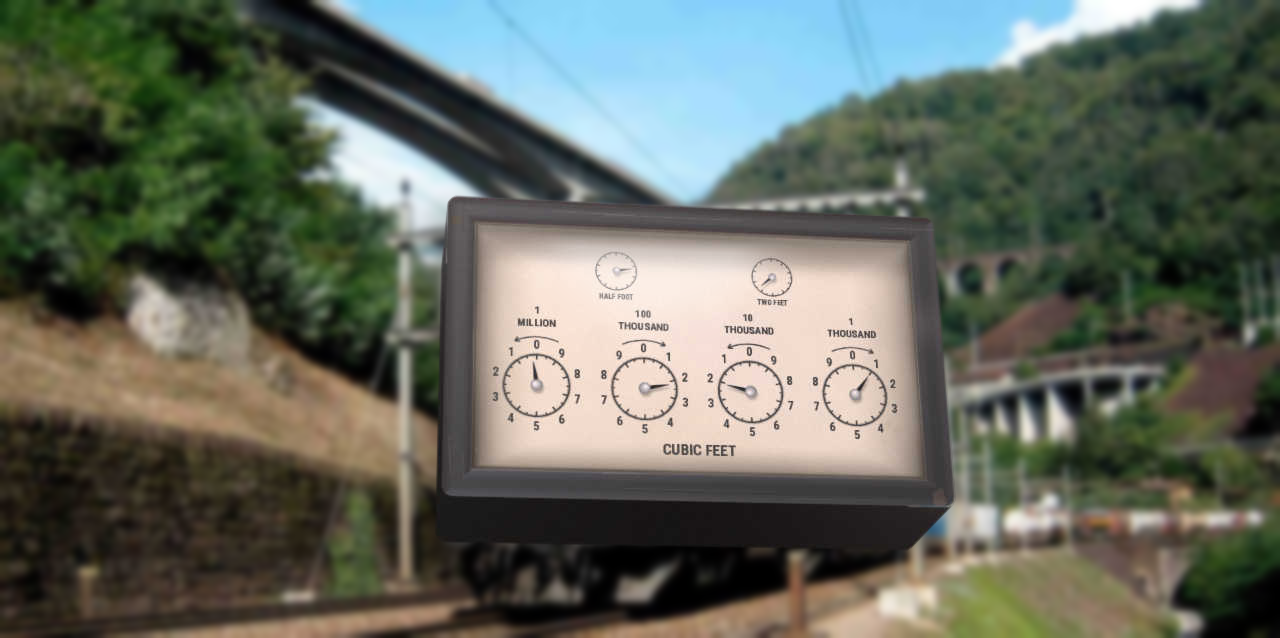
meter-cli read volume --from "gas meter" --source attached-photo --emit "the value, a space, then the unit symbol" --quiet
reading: 22100 ft³
